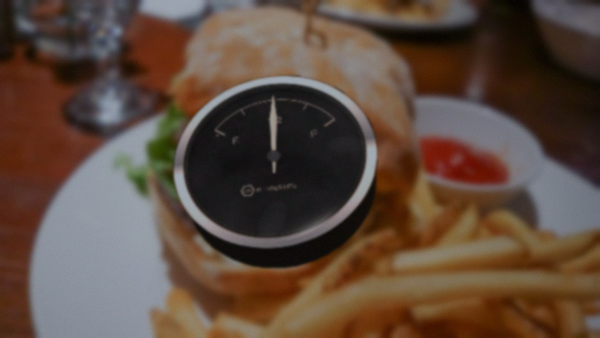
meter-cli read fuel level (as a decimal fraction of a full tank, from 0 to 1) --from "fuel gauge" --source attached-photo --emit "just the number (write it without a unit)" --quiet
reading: 0.5
